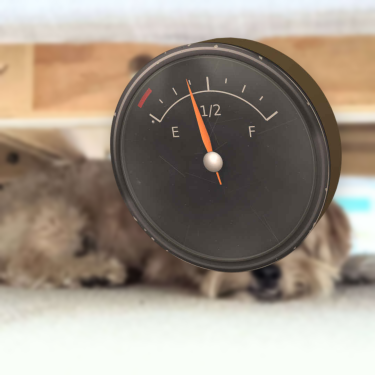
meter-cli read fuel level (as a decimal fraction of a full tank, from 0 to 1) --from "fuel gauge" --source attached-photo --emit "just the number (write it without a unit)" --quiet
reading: 0.375
